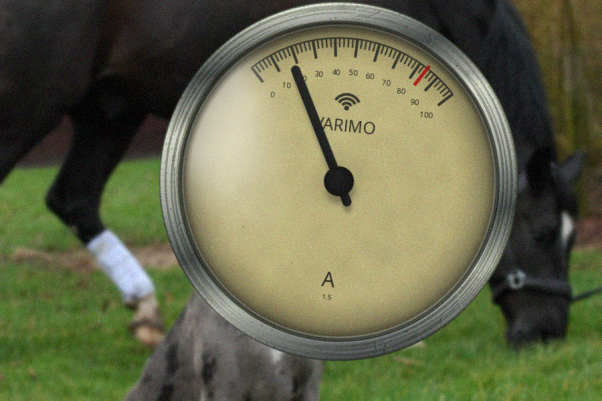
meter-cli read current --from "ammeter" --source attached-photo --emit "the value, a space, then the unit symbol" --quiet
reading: 18 A
